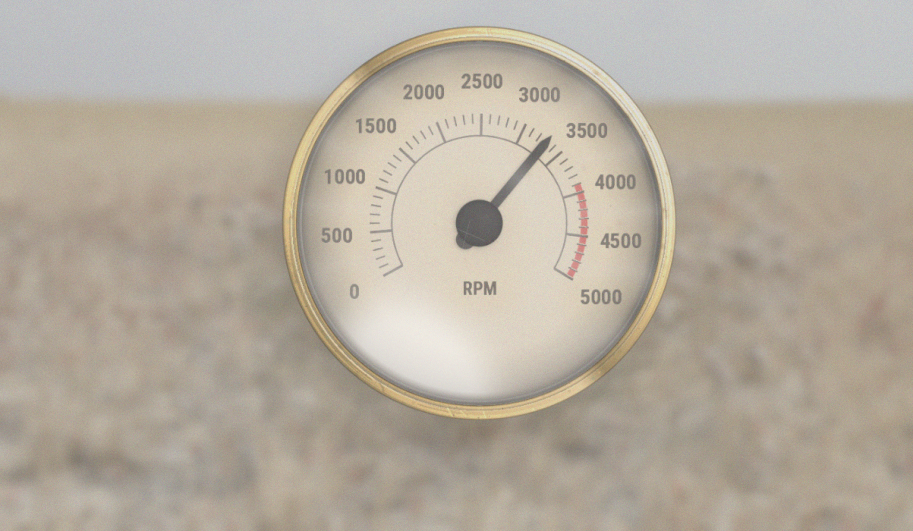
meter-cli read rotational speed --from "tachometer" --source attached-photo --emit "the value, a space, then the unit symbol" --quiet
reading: 3300 rpm
